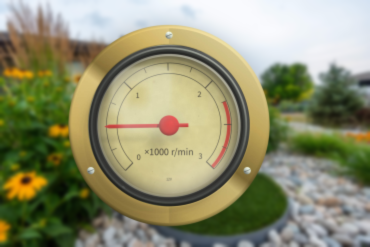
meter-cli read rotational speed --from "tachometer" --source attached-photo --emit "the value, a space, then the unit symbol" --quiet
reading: 500 rpm
